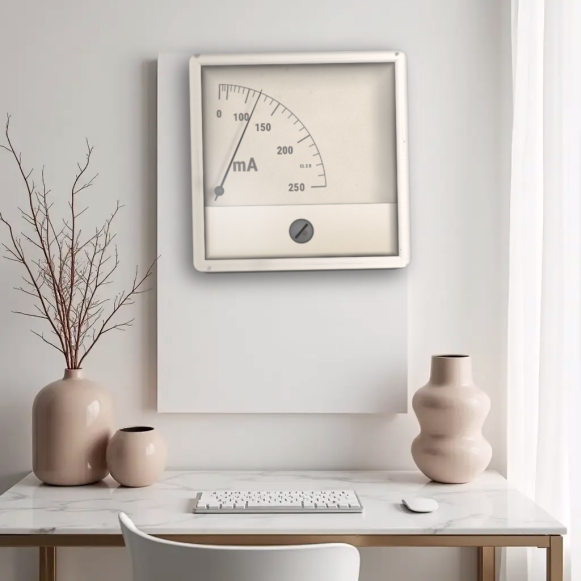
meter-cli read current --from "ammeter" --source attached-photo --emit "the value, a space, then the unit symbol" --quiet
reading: 120 mA
